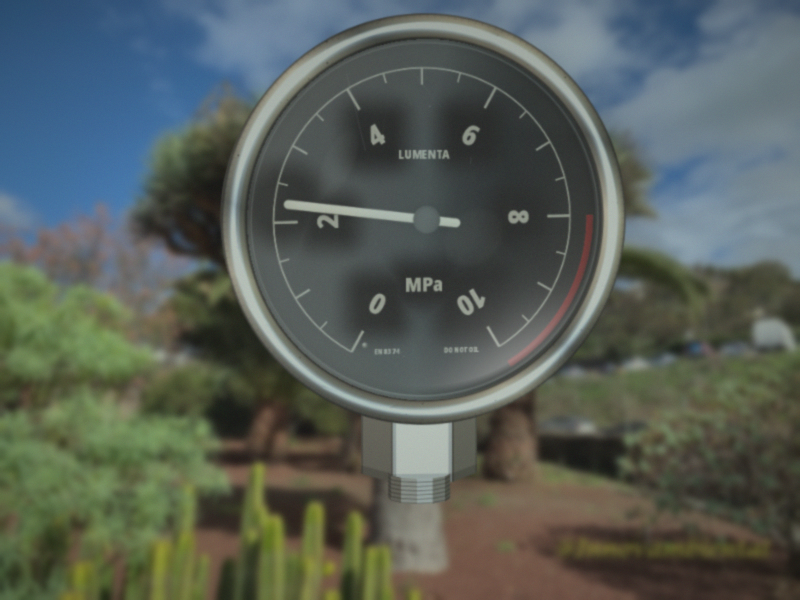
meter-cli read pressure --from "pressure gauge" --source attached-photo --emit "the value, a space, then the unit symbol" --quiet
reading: 2.25 MPa
